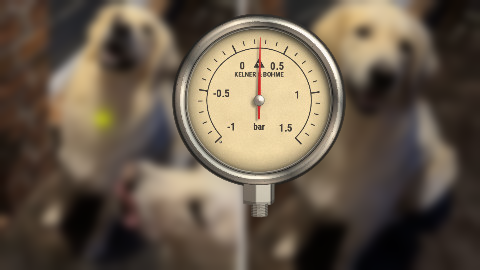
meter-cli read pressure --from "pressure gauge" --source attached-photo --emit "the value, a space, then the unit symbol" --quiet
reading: 0.25 bar
